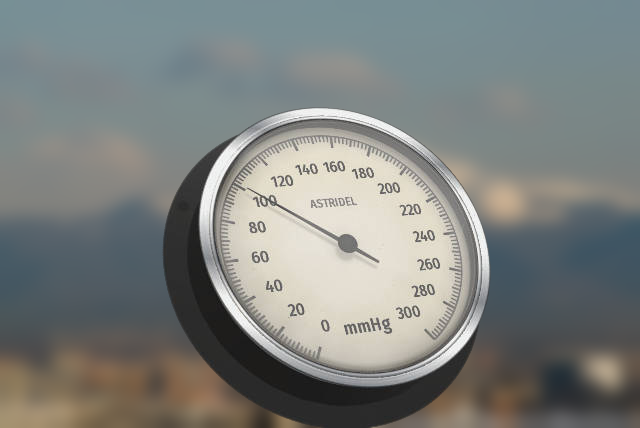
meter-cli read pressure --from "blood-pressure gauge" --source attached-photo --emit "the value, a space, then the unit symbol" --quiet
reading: 100 mmHg
